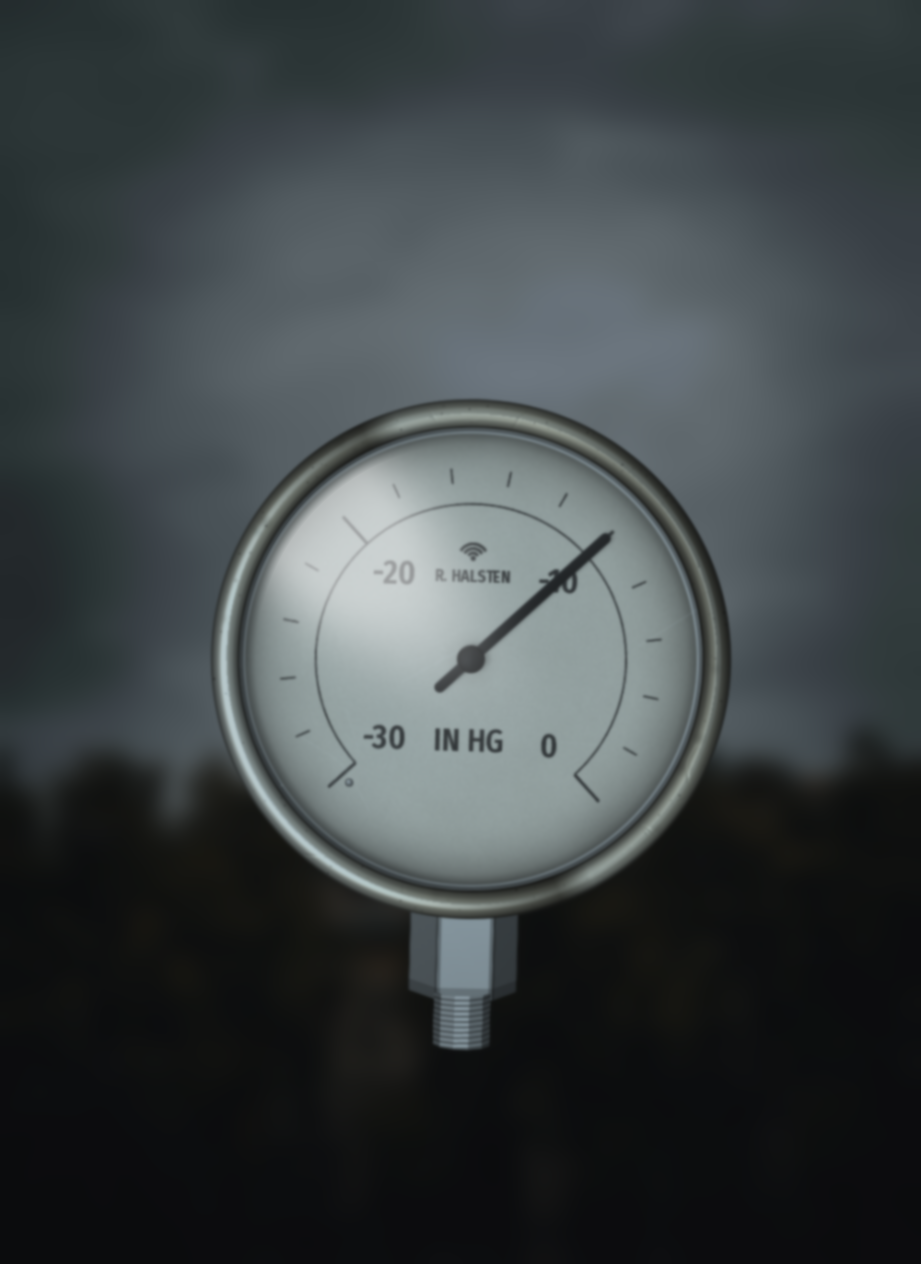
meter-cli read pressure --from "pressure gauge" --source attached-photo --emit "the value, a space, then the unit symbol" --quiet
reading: -10 inHg
